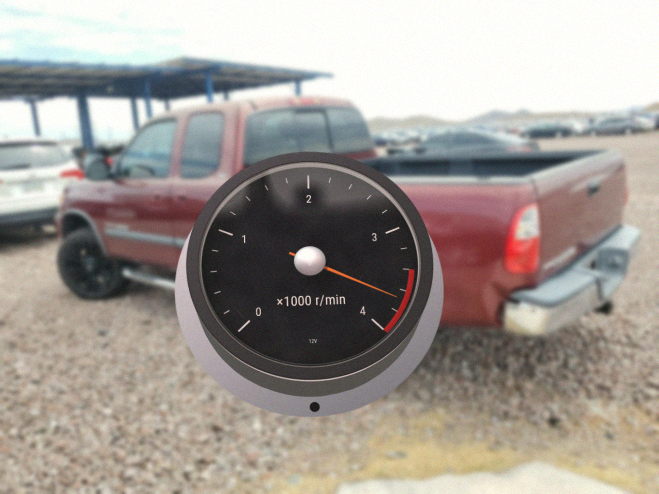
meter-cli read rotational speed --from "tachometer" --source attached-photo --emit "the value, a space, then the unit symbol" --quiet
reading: 3700 rpm
